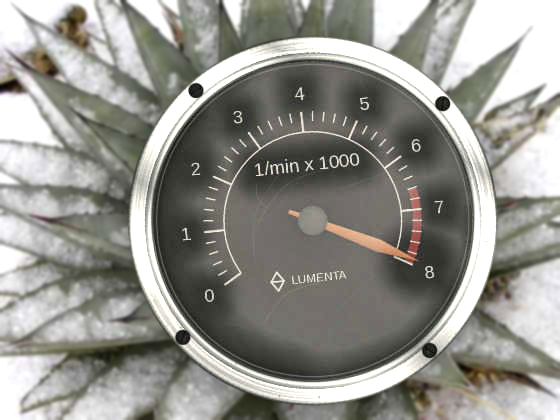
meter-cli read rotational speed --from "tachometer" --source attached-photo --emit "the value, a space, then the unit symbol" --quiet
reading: 7900 rpm
